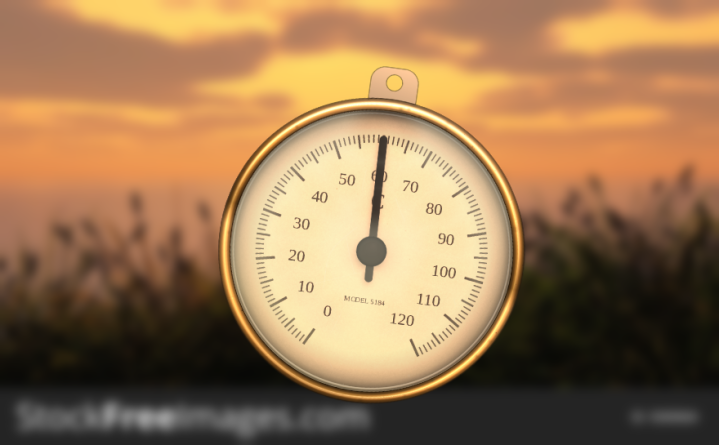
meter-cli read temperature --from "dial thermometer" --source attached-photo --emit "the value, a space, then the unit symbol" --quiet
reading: 60 °C
